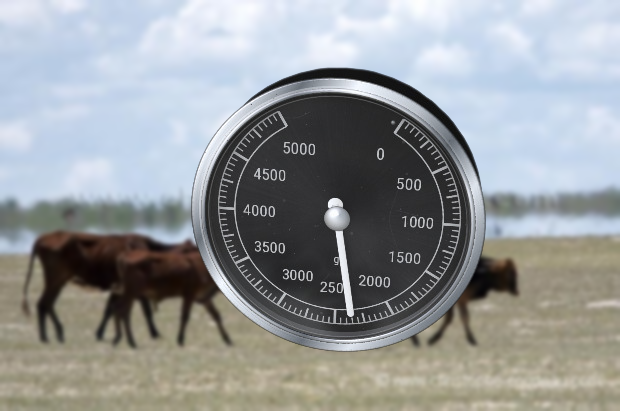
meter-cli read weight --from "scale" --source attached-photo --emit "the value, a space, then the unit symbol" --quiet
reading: 2350 g
